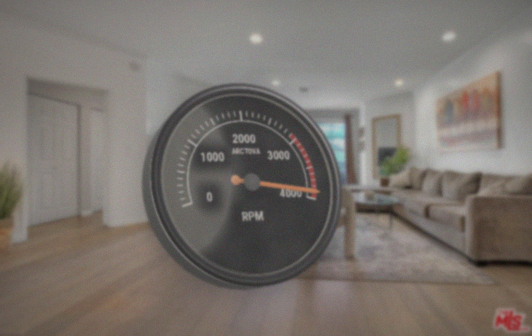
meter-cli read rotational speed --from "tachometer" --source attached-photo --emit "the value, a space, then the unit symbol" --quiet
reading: 3900 rpm
